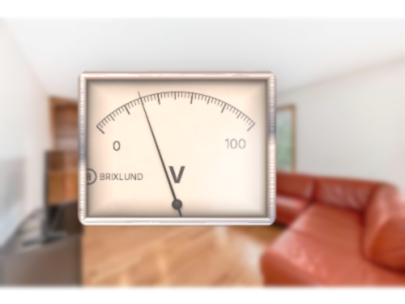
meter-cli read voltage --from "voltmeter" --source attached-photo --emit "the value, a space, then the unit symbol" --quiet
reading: 30 V
